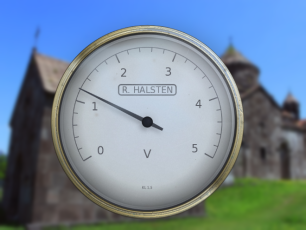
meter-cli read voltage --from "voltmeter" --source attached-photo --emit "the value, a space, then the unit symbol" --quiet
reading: 1.2 V
